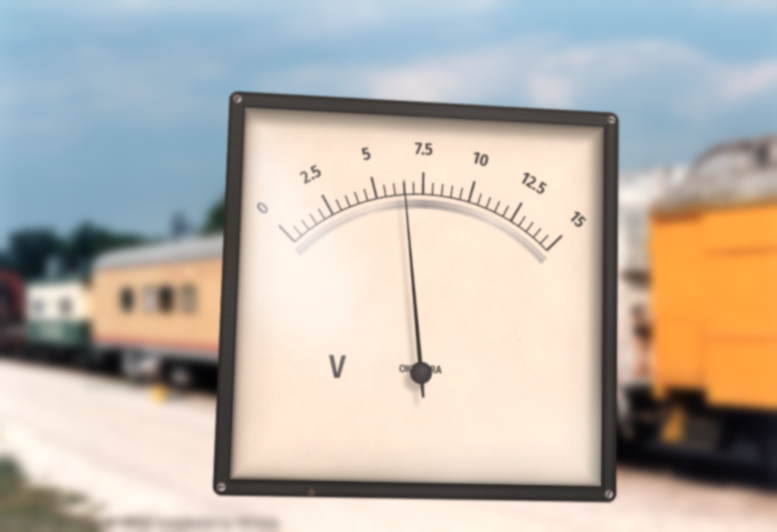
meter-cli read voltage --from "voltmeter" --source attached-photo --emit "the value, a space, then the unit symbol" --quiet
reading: 6.5 V
